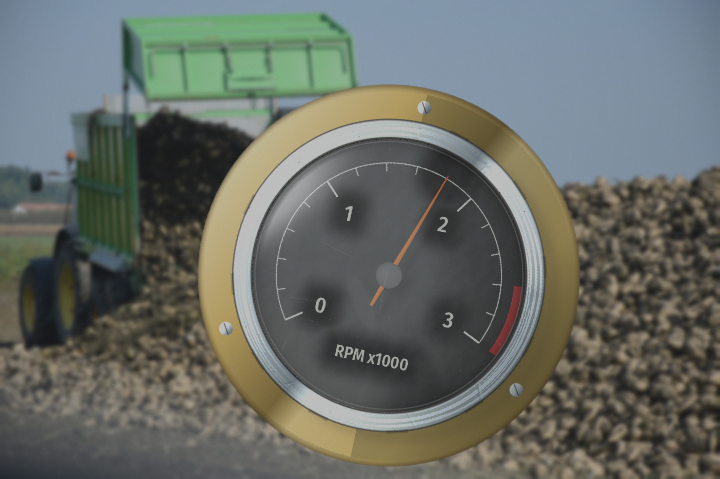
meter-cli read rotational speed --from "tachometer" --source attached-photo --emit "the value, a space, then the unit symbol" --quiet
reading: 1800 rpm
